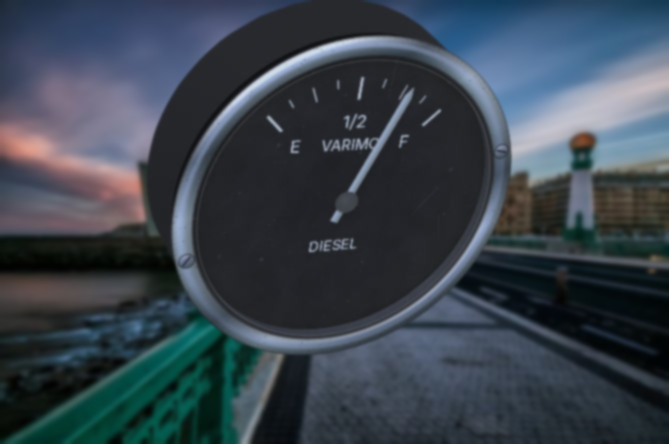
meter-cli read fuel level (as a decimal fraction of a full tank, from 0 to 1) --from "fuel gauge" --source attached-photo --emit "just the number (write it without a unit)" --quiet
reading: 0.75
